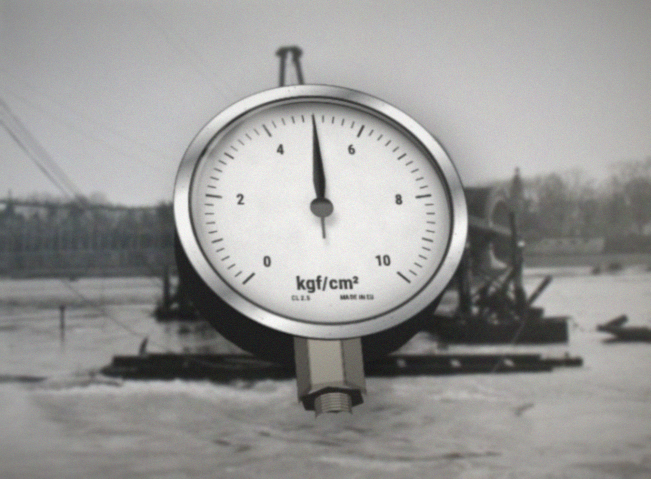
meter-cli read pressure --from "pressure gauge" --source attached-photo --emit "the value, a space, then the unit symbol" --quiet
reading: 5 kg/cm²
